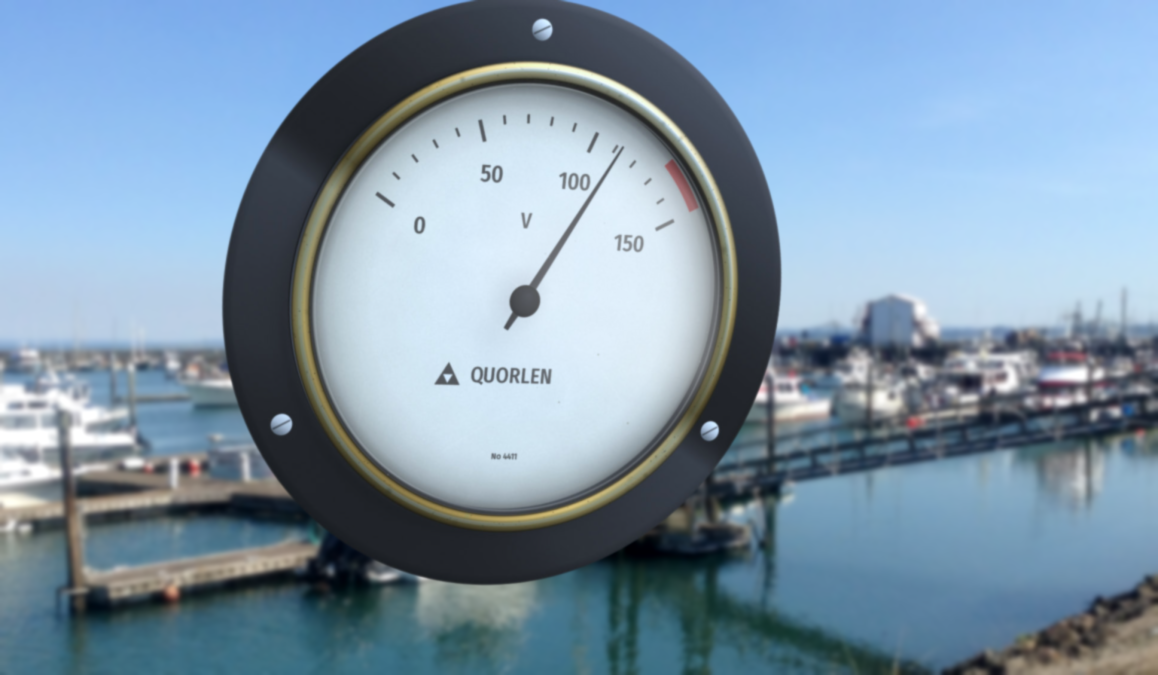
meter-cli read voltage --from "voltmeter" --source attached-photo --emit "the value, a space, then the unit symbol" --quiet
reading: 110 V
